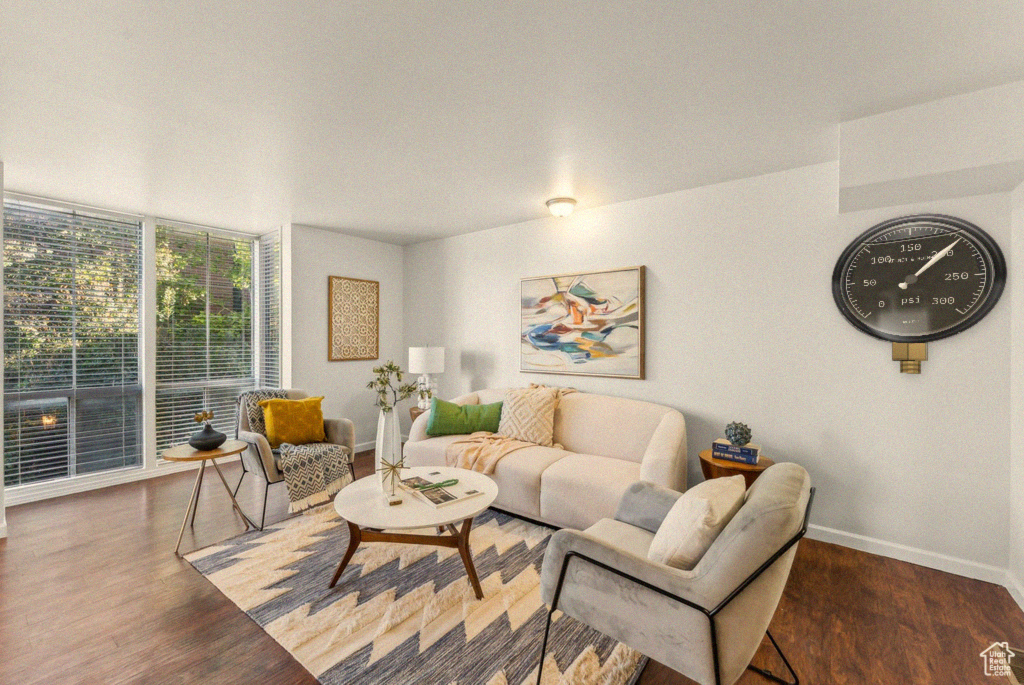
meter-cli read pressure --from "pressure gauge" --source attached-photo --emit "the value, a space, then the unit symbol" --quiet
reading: 200 psi
